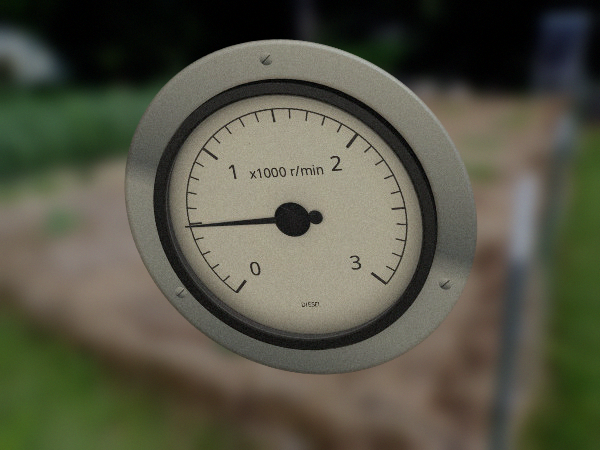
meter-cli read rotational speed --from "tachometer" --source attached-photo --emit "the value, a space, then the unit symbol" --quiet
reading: 500 rpm
